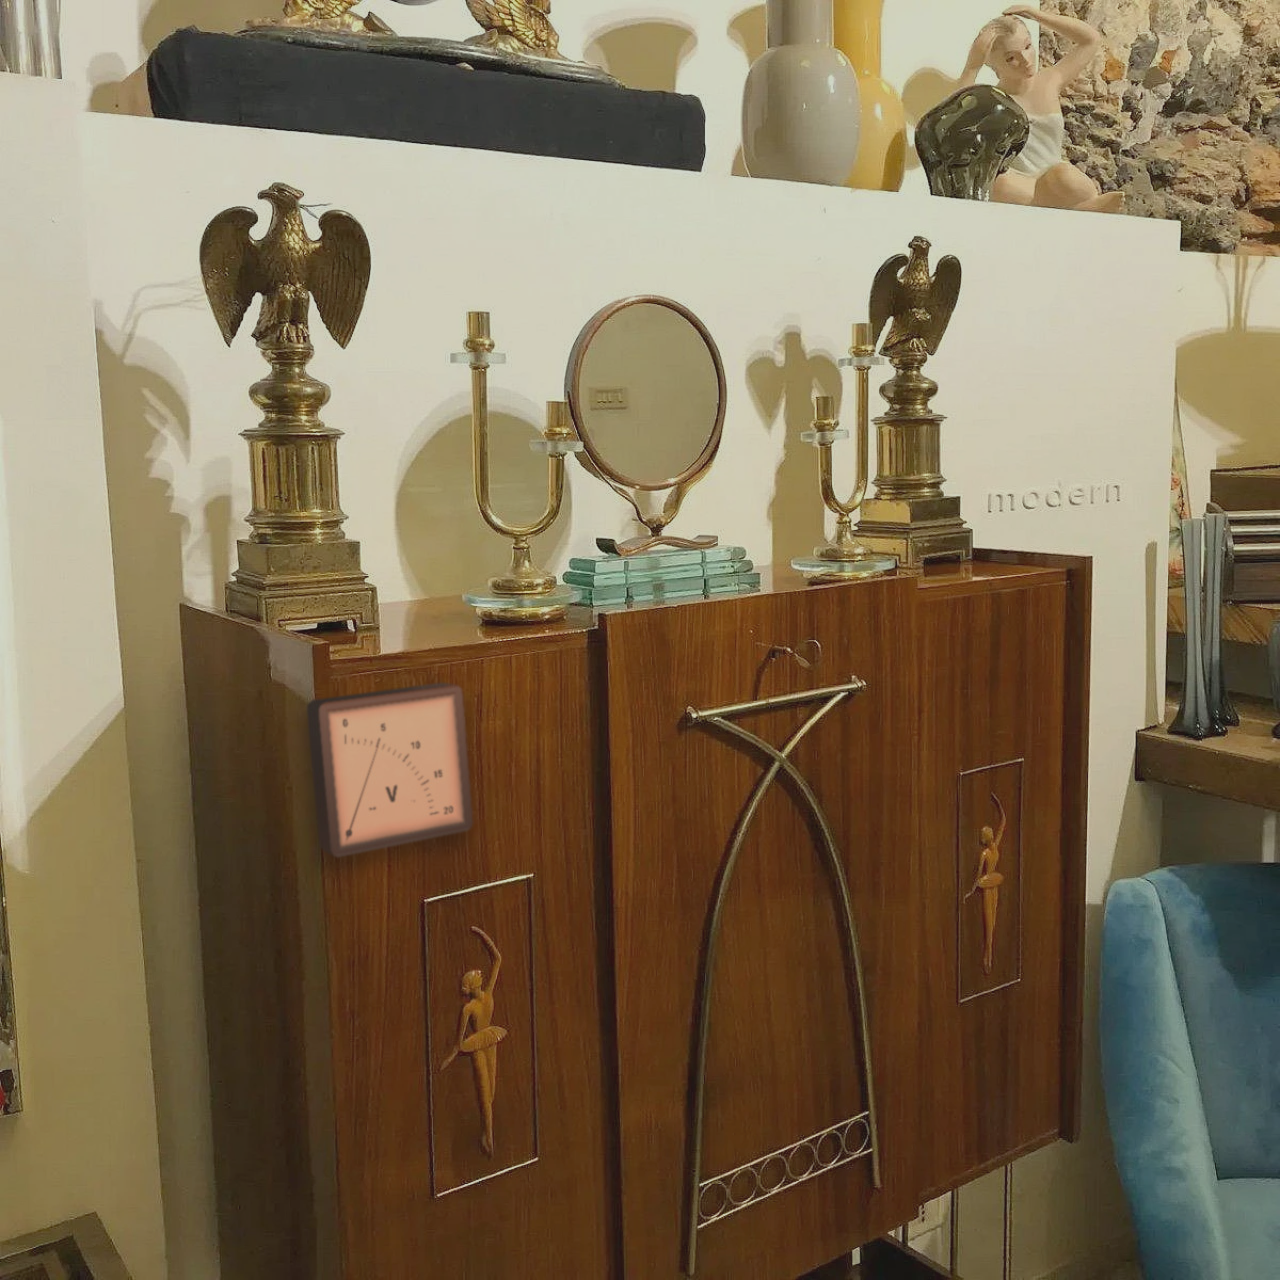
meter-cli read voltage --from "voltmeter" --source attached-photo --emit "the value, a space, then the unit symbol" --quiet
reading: 5 V
